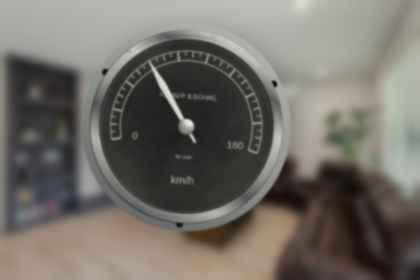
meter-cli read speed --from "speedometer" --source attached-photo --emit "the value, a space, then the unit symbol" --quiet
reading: 60 km/h
